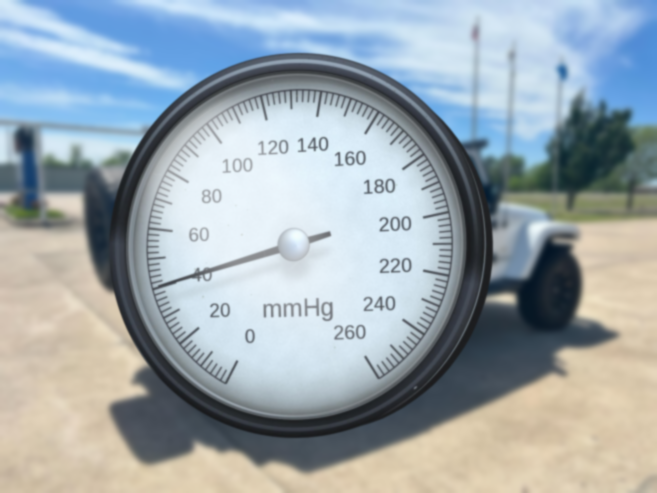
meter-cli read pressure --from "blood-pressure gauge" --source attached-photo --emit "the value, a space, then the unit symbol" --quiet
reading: 40 mmHg
